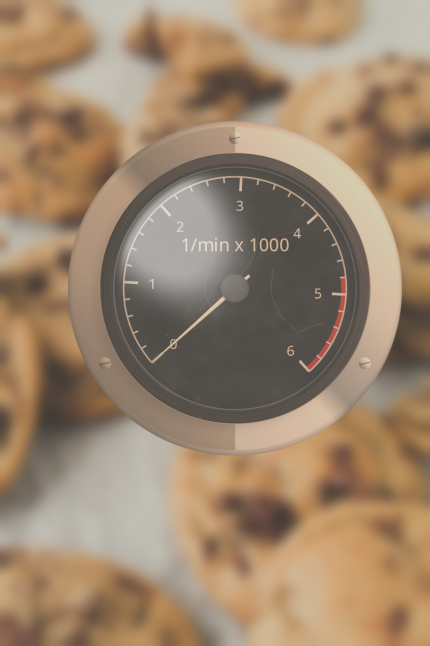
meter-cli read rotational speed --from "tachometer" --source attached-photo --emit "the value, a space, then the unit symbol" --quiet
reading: 0 rpm
